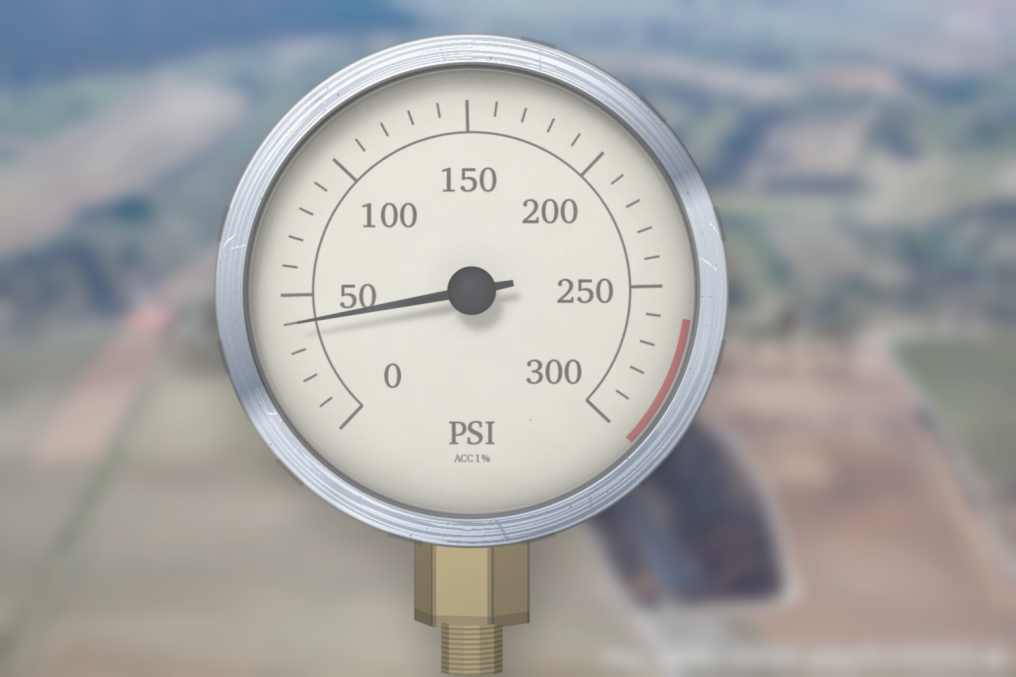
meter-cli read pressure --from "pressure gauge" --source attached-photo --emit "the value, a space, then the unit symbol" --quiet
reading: 40 psi
